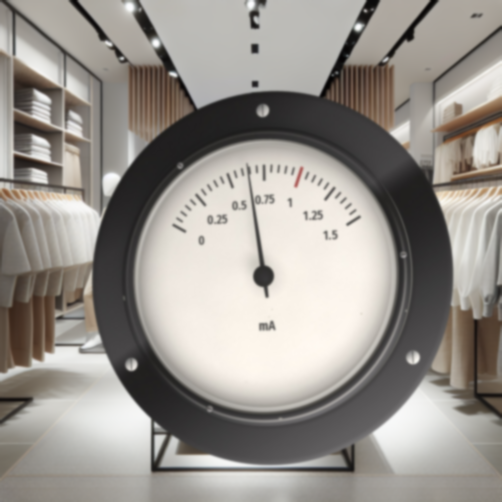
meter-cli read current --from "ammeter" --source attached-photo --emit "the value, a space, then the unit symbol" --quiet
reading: 0.65 mA
